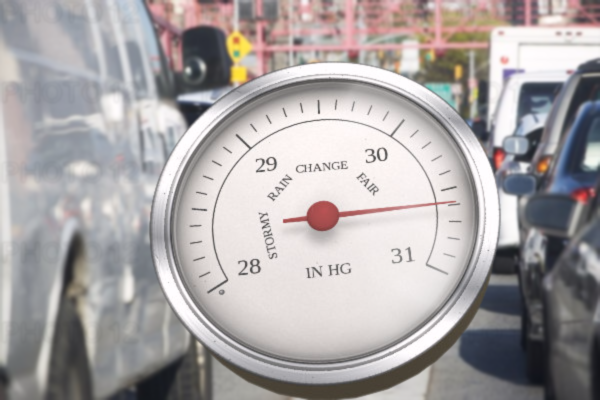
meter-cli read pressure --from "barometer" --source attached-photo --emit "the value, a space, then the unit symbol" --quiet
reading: 30.6 inHg
